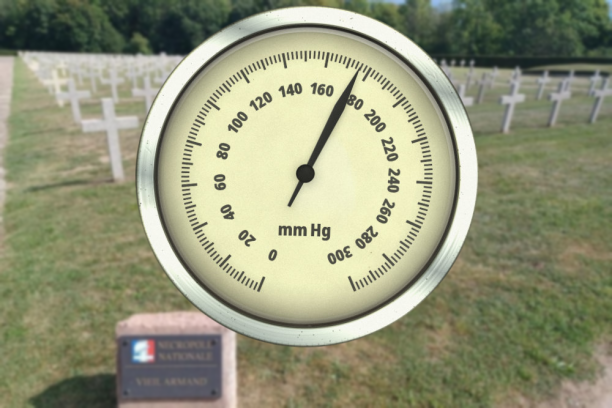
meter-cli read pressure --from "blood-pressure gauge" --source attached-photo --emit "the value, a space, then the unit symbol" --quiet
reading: 176 mmHg
